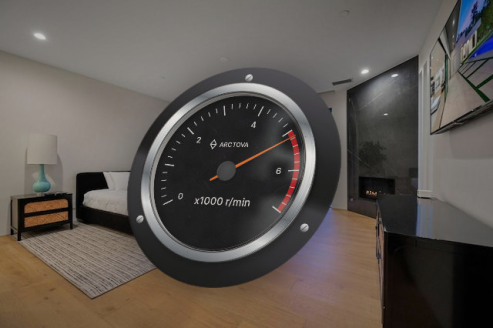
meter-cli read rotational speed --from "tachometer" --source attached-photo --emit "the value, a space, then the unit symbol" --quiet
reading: 5200 rpm
